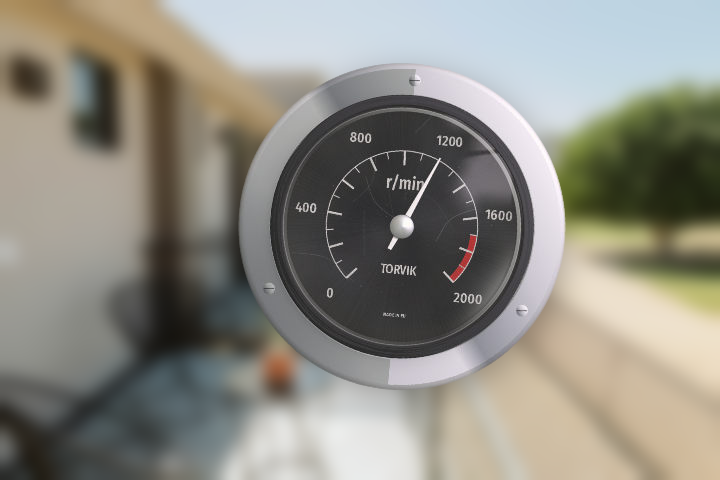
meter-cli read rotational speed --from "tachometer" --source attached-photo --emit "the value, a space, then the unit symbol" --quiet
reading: 1200 rpm
